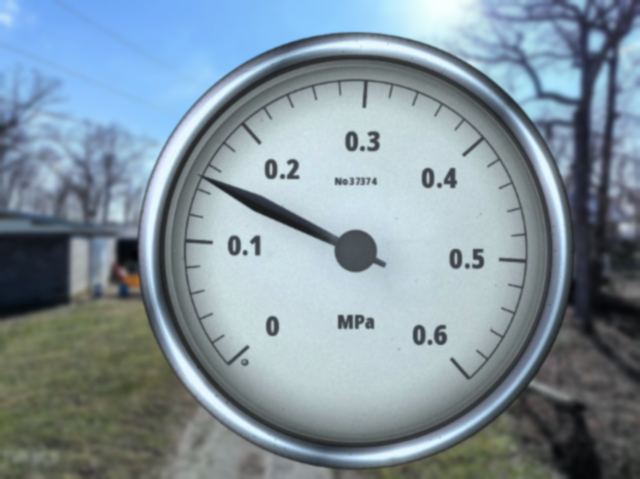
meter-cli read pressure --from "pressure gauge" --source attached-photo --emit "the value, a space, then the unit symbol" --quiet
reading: 0.15 MPa
